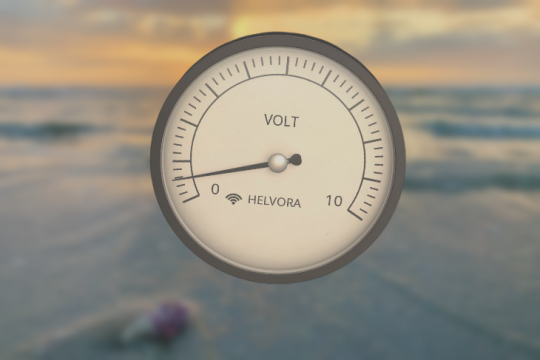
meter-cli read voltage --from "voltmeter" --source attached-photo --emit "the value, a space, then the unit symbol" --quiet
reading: 0.6 V
